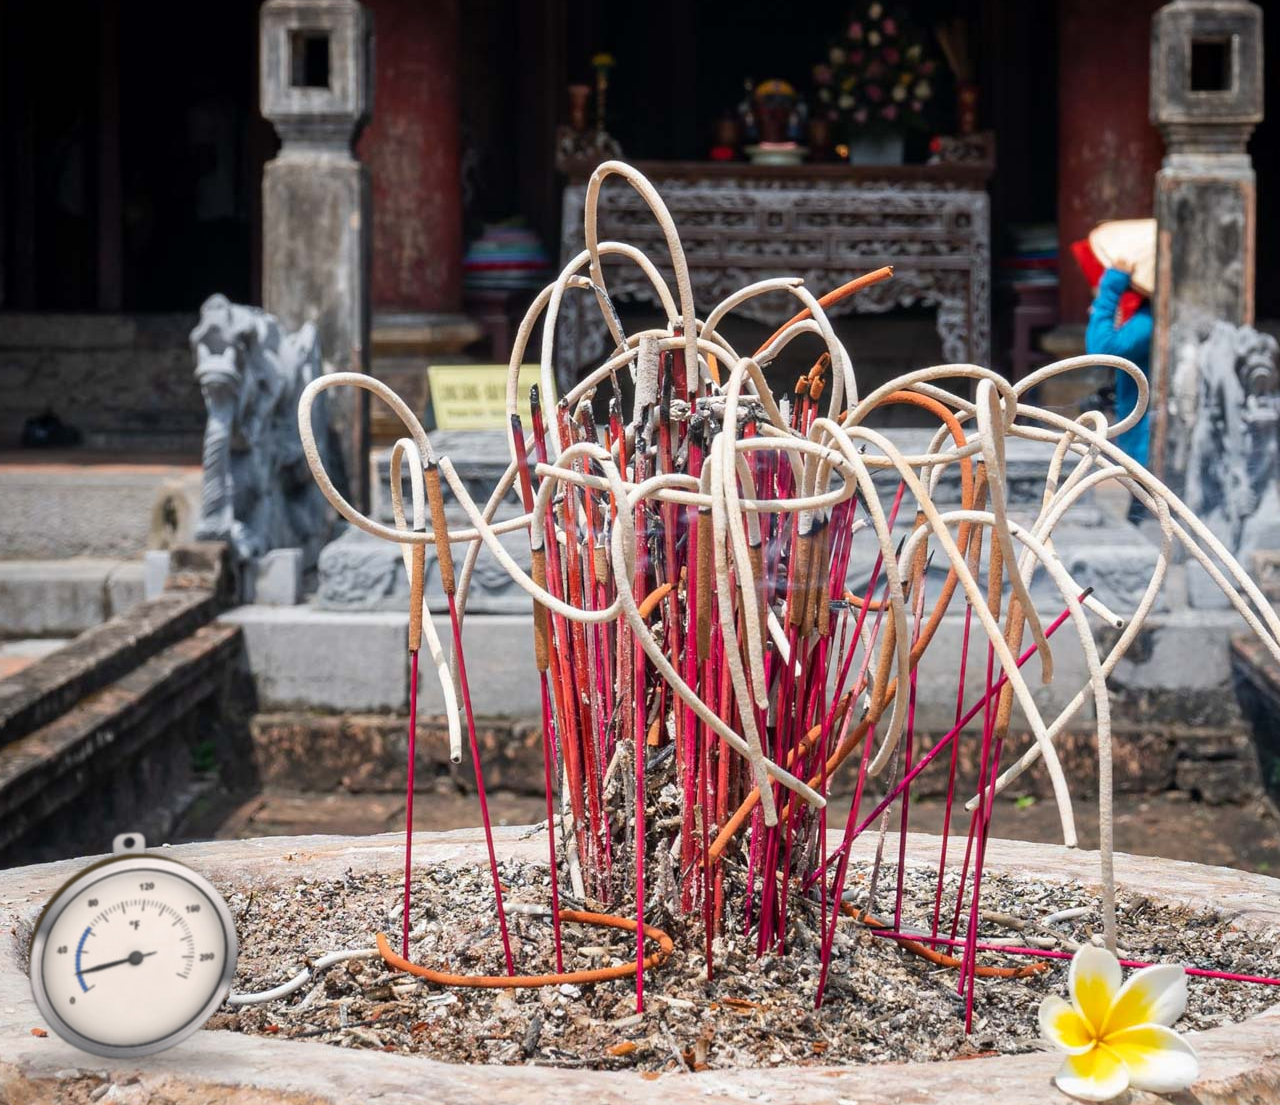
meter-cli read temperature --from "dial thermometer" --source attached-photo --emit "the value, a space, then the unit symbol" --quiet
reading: 20 °F
